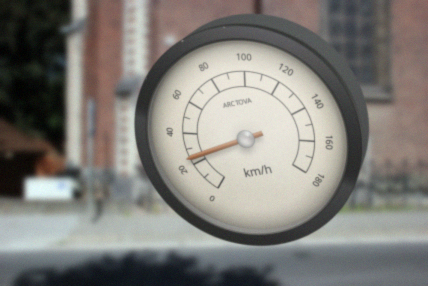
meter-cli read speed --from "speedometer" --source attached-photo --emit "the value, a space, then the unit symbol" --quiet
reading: 25 km/h
